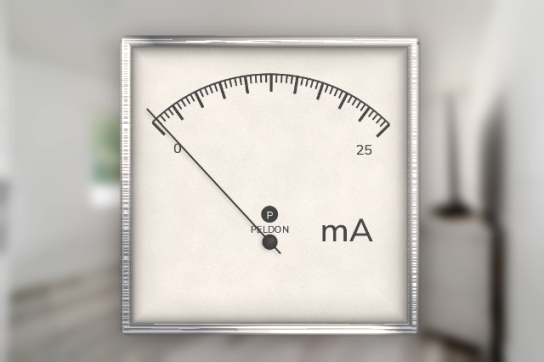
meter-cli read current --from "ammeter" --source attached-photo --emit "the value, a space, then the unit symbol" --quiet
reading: 0.5 mA
